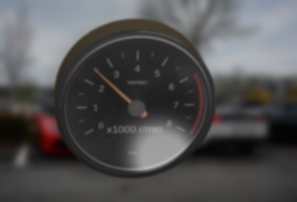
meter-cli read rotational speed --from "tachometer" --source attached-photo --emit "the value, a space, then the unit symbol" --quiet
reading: 2500 rpm
